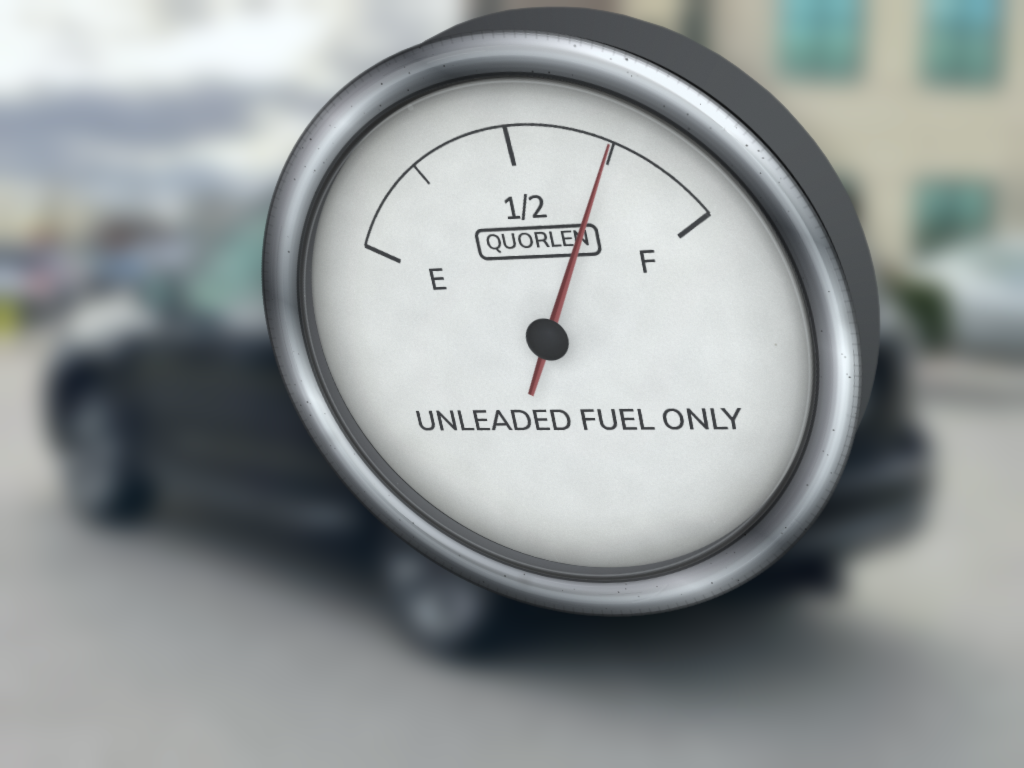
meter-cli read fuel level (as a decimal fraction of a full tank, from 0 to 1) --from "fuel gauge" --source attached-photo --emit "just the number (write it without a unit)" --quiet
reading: 0.75
